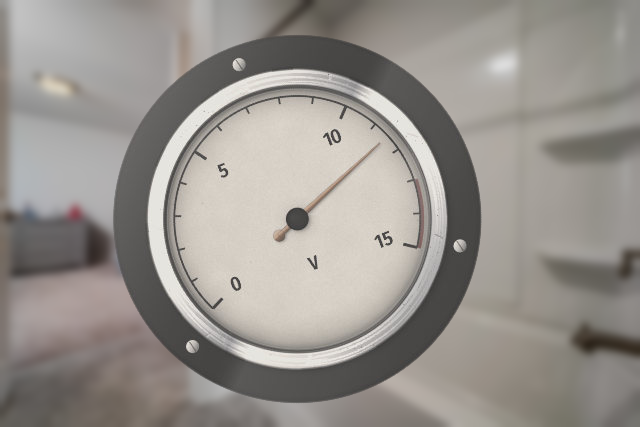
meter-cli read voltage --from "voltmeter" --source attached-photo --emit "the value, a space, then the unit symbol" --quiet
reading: 11.5 V
